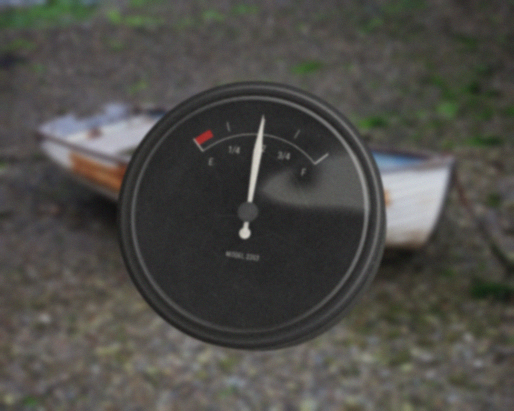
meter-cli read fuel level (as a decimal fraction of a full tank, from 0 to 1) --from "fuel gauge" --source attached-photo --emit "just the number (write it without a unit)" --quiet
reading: 0.5
